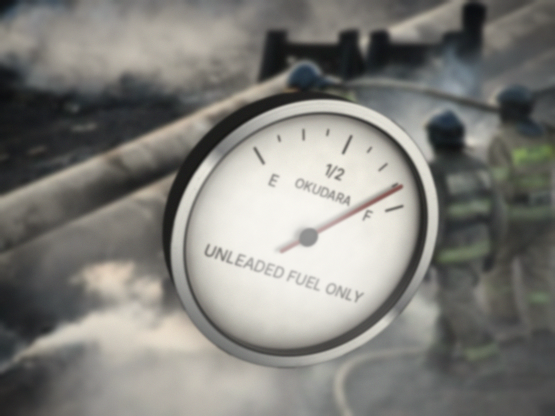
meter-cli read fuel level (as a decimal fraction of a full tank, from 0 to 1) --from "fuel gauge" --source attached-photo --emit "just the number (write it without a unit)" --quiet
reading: 0.875
